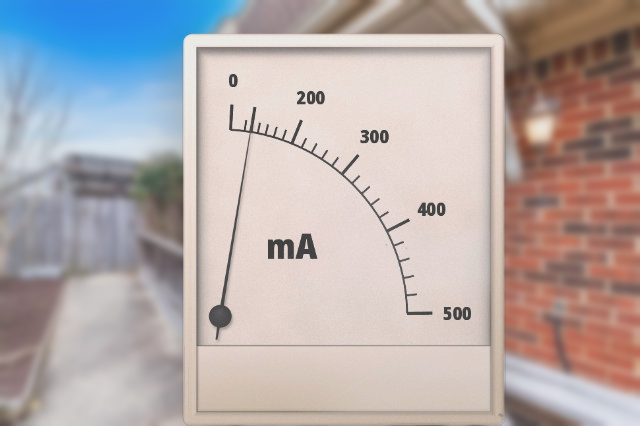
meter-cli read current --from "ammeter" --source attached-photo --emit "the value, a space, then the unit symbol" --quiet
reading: 100 mA
